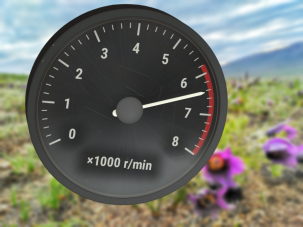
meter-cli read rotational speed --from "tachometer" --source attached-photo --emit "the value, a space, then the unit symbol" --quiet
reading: 6400 rpm
